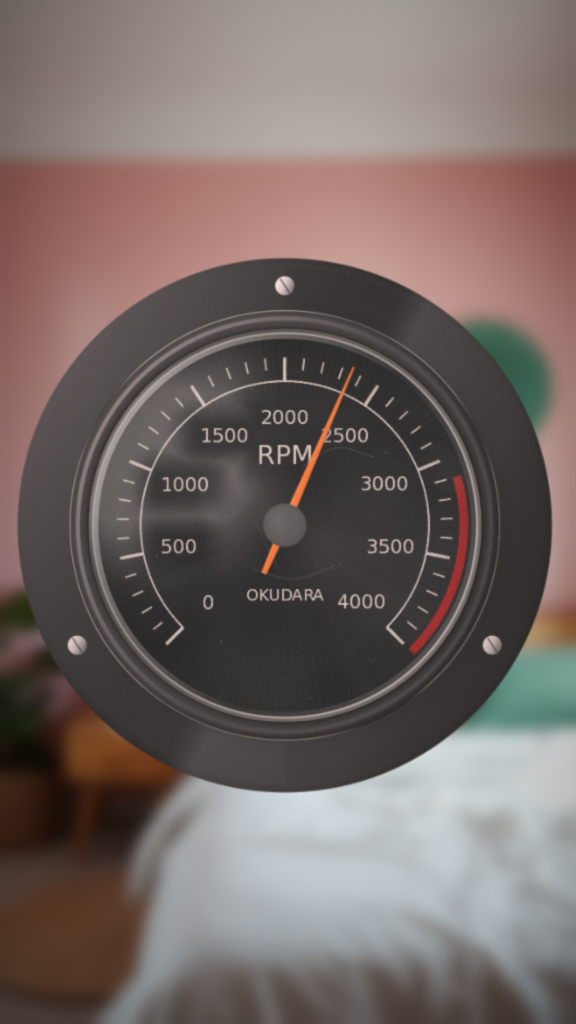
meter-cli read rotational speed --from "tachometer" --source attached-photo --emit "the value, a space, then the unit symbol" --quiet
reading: 2350 rpm
